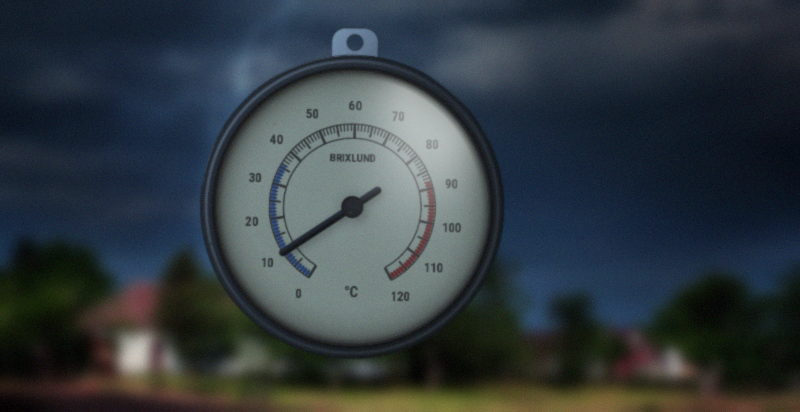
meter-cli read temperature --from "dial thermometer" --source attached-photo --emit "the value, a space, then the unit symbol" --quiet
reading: 10 °C
